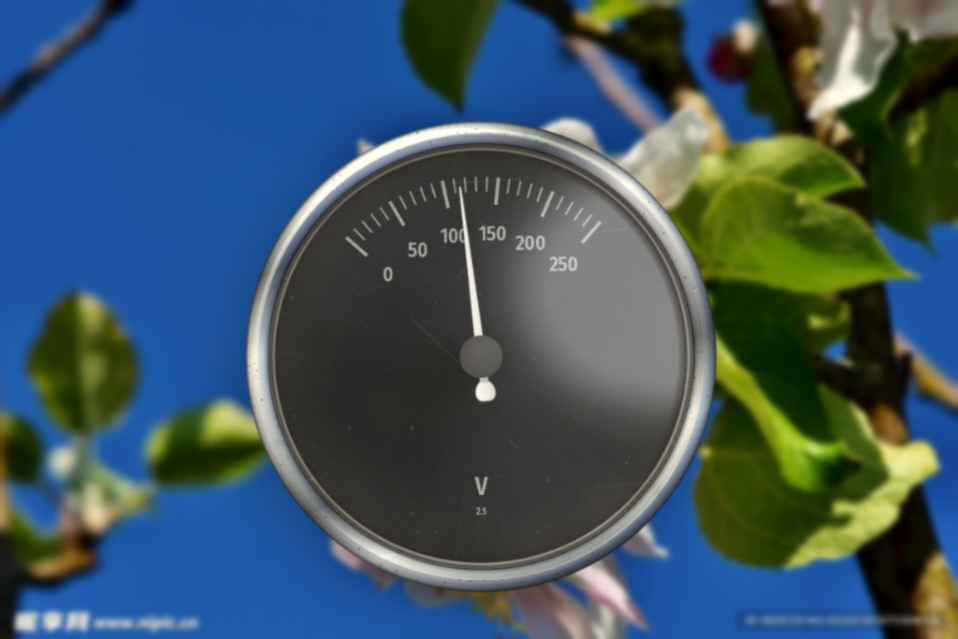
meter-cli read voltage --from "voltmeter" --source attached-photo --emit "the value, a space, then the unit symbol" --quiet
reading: 115 V
